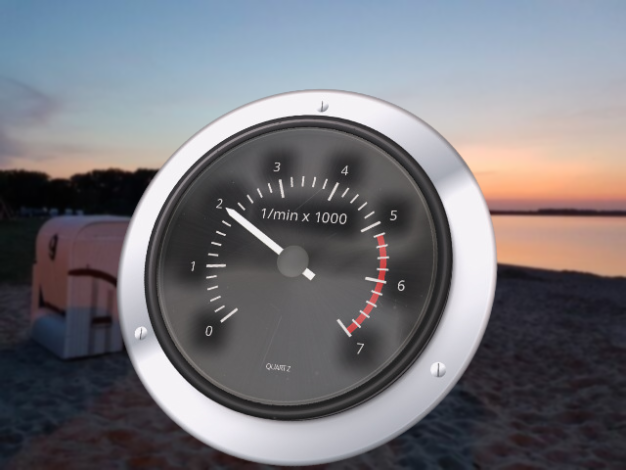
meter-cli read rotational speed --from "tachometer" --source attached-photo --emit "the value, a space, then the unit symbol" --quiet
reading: 2000 rpm
